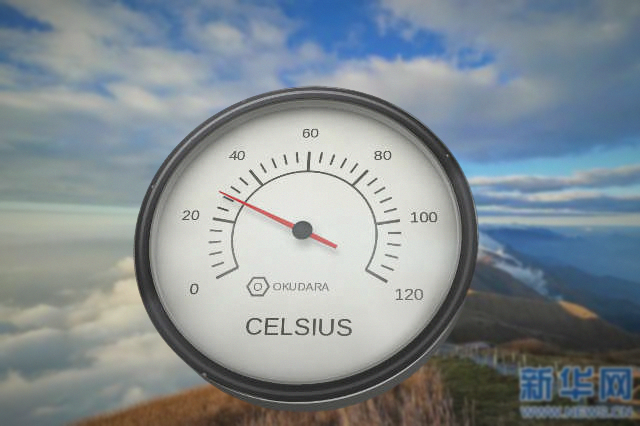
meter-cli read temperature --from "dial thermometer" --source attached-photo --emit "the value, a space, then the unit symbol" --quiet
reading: 28 °C
